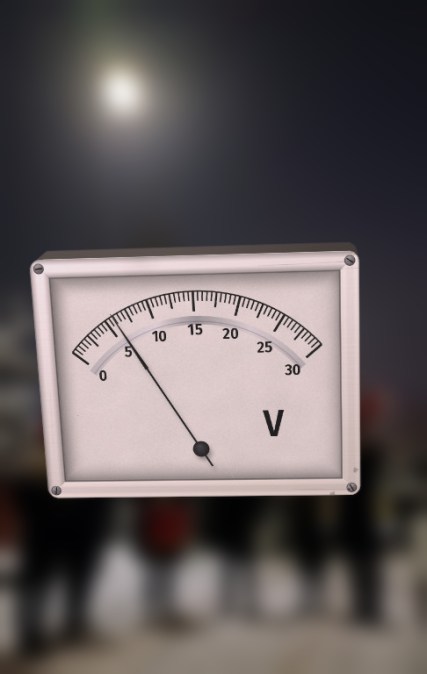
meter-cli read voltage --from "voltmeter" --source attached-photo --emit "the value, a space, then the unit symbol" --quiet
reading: 6 V
